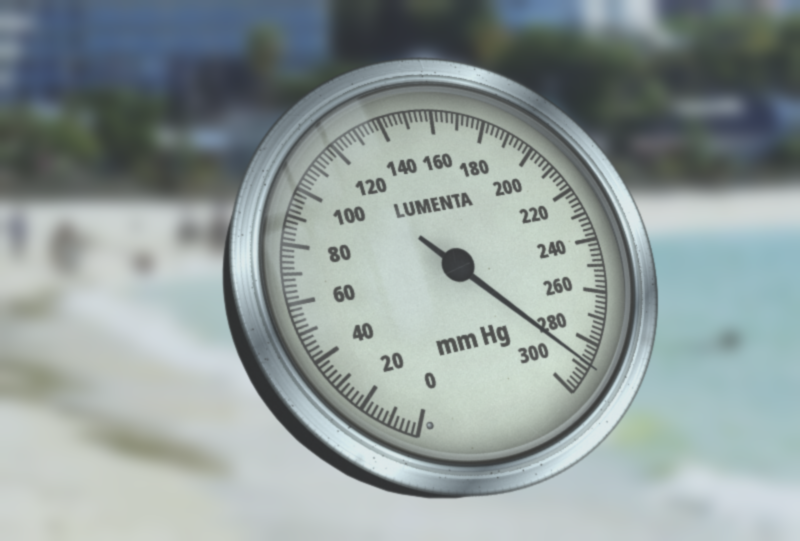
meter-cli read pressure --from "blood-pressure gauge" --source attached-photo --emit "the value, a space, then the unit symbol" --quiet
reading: 290 mmHg
